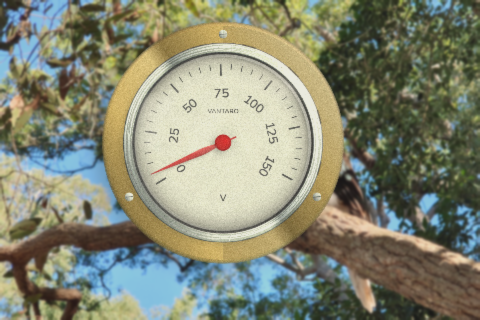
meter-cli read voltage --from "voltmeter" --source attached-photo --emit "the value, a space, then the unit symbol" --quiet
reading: 5 V
